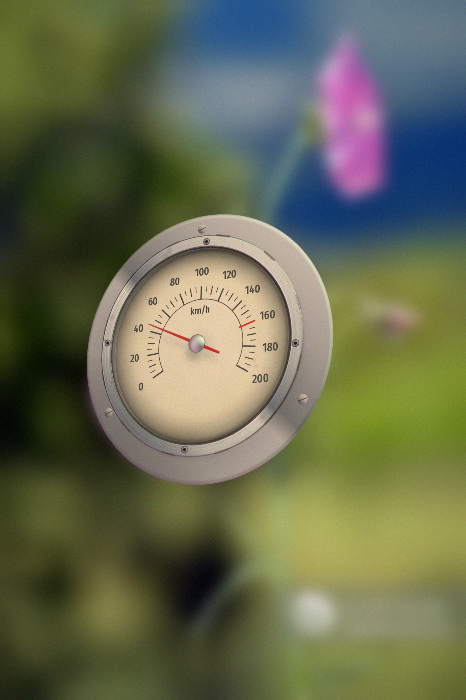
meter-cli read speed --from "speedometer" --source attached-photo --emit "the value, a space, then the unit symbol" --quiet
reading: 45 km/h
